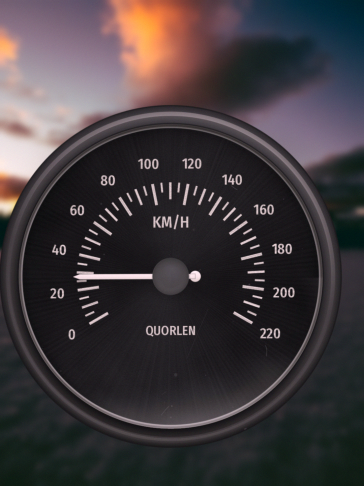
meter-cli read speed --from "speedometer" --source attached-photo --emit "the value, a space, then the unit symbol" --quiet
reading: 27.5 km/h
